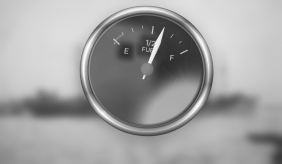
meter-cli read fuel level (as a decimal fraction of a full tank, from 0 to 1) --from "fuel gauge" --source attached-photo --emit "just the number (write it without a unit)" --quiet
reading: 0.625
